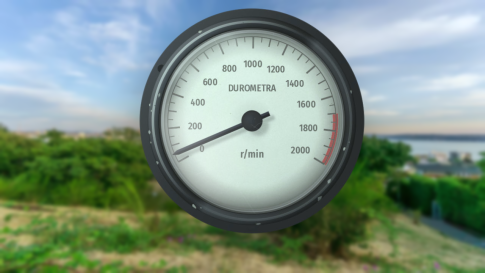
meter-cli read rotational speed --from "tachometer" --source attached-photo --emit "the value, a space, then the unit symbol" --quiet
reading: 50 rpm
